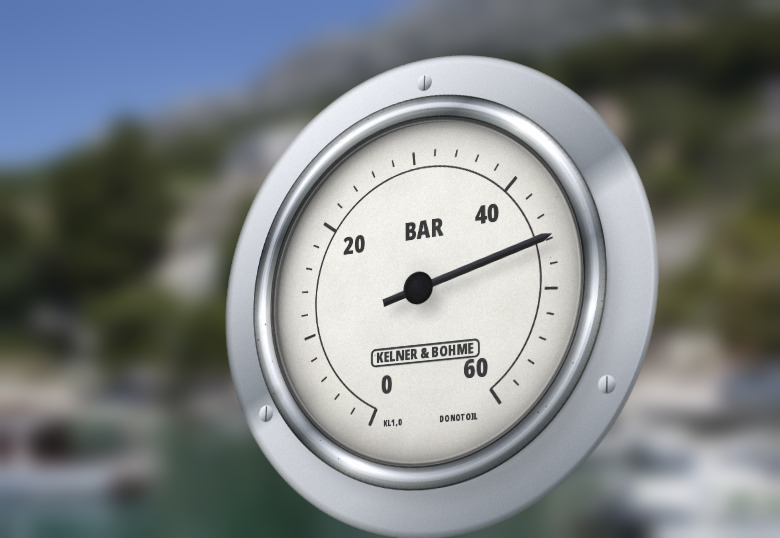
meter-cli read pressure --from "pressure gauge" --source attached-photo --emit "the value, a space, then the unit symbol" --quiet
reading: 46 bar
